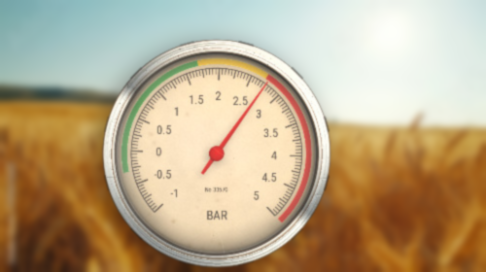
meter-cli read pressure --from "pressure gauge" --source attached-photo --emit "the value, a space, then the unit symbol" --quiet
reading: 2.75 bar
